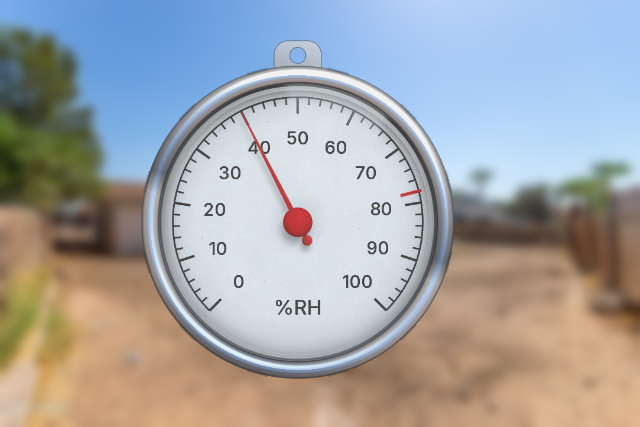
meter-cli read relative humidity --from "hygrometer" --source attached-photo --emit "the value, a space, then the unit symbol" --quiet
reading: 40 %
